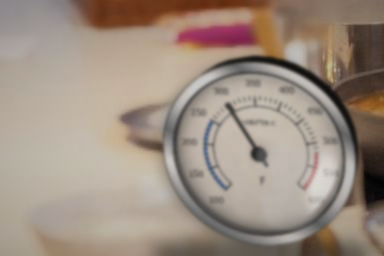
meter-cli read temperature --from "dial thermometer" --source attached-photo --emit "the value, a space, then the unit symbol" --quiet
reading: 300 °F
